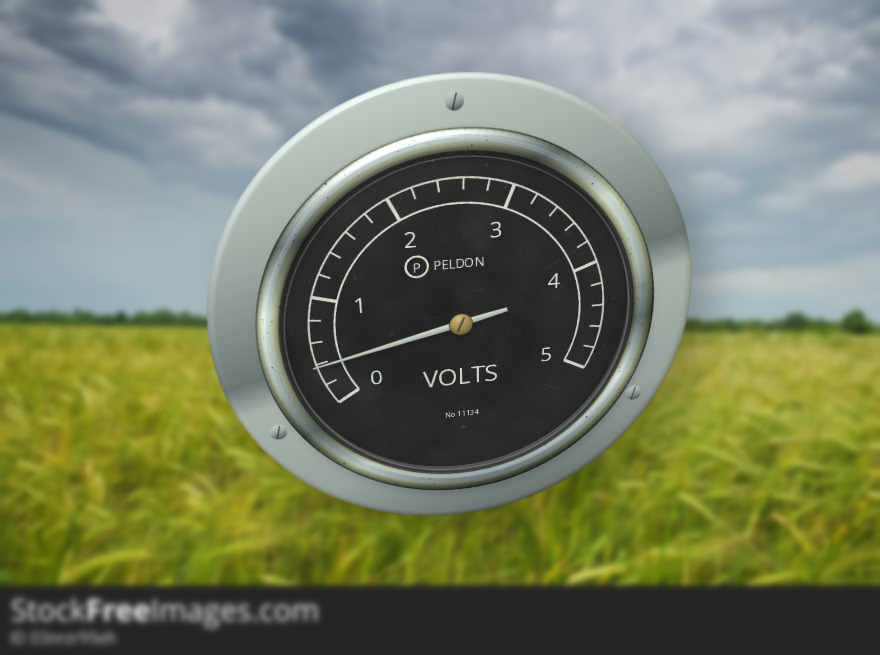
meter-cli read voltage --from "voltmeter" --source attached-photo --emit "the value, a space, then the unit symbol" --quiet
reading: 0.4 V
